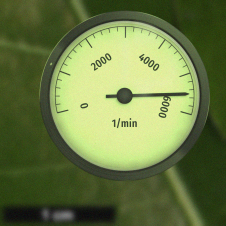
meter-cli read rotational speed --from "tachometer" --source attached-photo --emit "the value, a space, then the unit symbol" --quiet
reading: 5500 rpm
